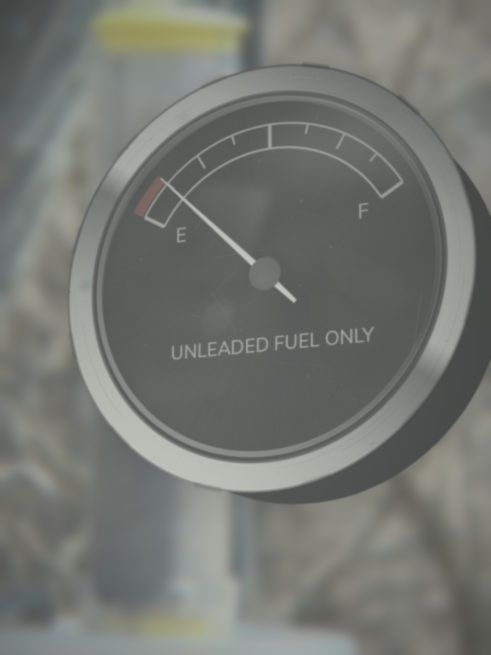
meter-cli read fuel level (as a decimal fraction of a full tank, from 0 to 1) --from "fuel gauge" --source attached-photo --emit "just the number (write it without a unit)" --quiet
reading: 0.125
